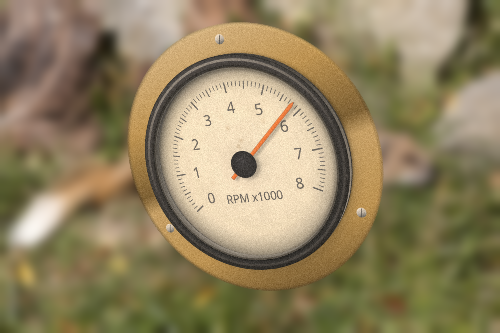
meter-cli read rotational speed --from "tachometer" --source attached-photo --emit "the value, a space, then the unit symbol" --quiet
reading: 5800 rpm
